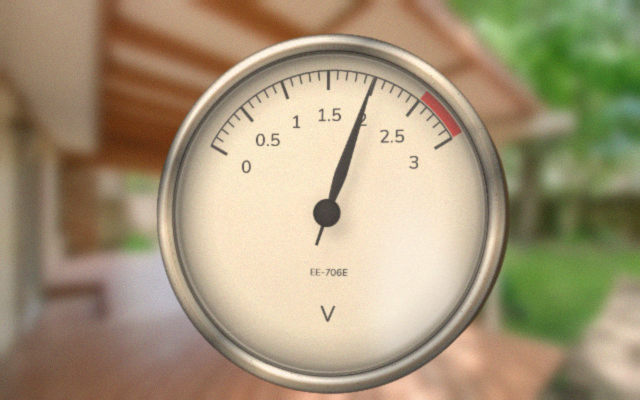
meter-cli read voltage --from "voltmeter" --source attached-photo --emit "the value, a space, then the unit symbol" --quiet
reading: 2 V
